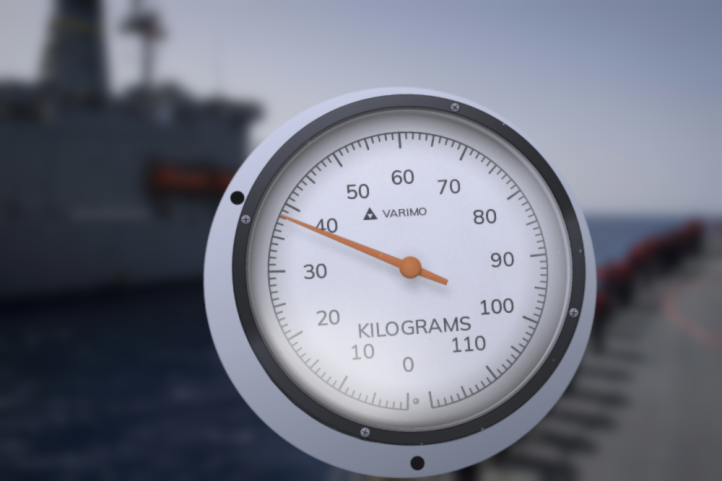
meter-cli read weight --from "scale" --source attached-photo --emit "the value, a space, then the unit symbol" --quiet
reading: 38 kg
